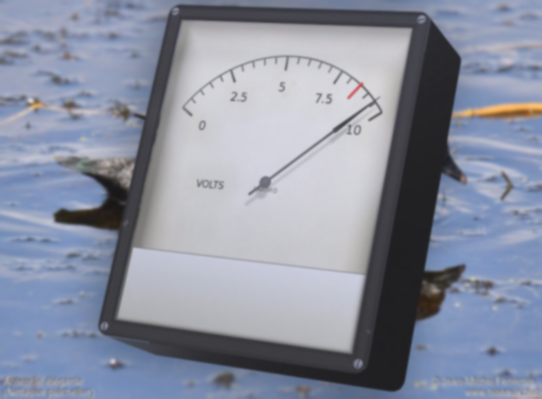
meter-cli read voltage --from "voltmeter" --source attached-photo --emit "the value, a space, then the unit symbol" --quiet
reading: 9.5 V
